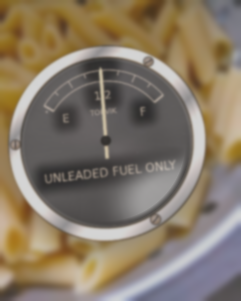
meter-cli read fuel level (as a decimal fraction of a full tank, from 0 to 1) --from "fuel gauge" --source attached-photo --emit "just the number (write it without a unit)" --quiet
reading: 0.5
